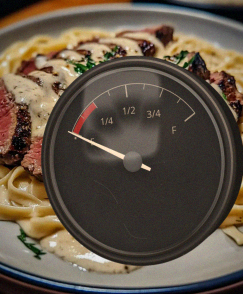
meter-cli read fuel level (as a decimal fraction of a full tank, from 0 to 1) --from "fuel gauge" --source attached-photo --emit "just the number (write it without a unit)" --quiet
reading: 0
